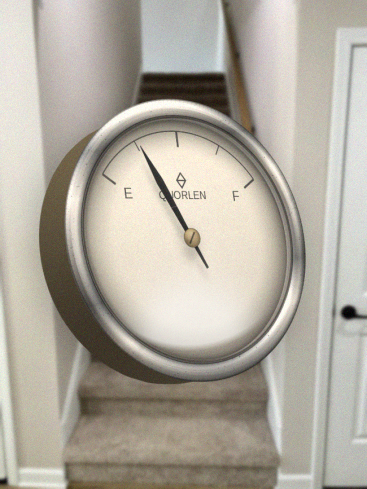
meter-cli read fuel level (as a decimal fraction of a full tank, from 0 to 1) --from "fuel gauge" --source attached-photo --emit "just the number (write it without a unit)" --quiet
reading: 0.25
